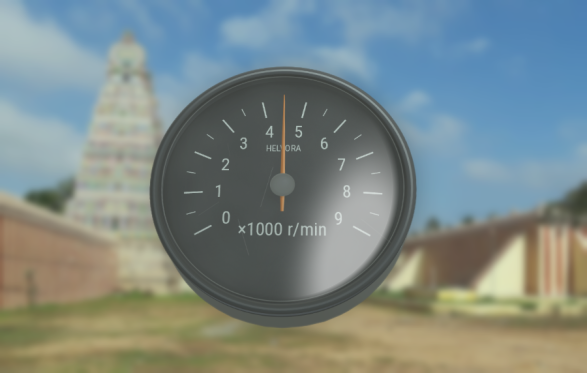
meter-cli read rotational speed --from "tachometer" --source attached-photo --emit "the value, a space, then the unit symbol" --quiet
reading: 4500 rpm
